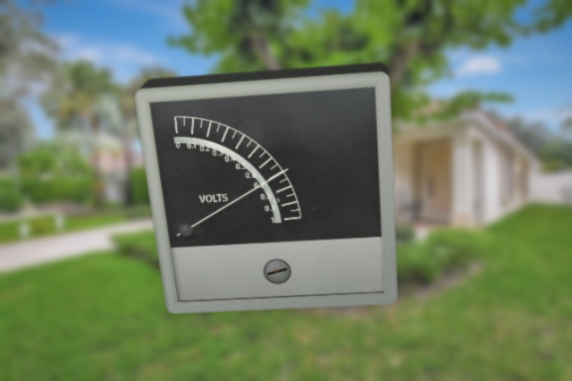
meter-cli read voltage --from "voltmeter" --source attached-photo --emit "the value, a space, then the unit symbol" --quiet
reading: 0.7 V
